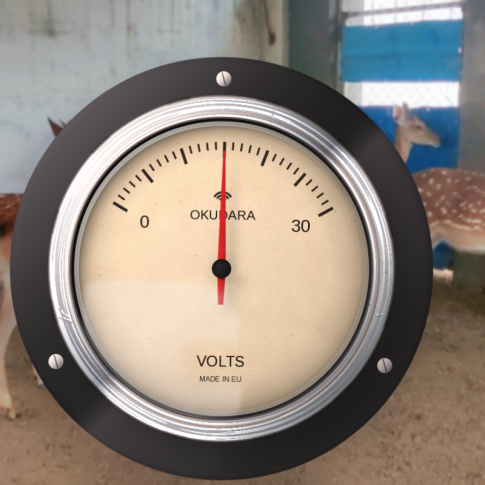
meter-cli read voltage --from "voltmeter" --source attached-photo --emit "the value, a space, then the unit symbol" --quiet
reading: 15 V
